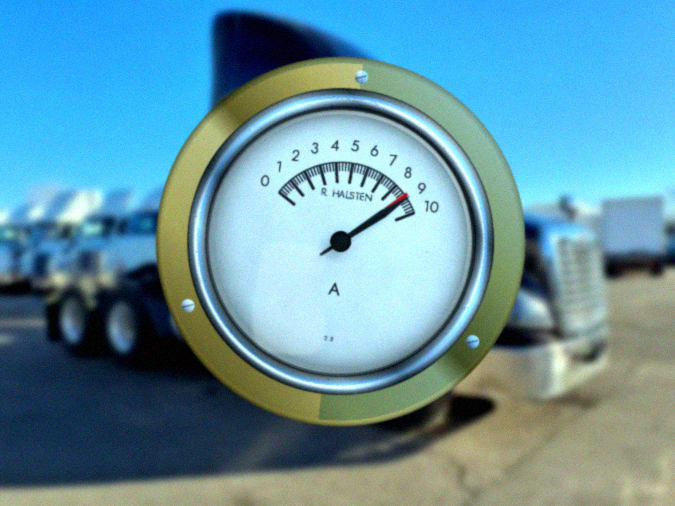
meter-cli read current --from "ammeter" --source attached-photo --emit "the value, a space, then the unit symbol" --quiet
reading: 9 A
